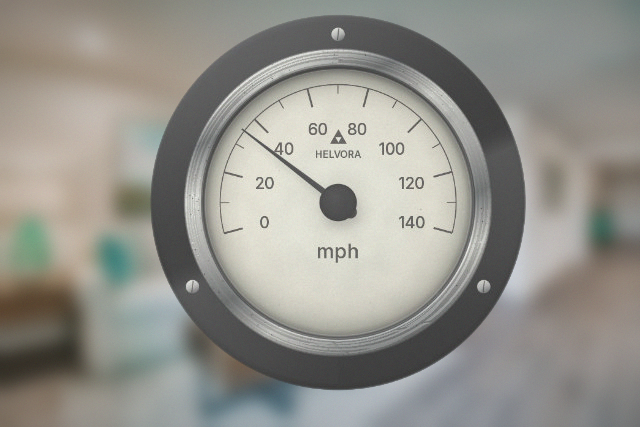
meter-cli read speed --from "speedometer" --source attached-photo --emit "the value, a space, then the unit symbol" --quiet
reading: 35 mph
